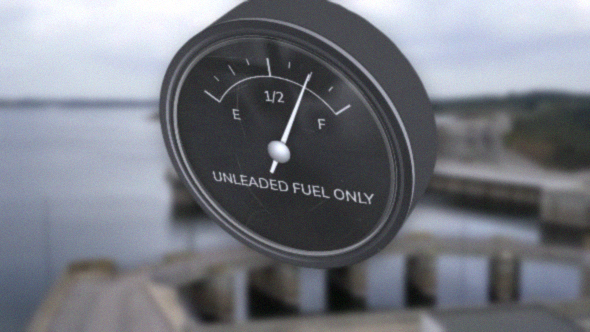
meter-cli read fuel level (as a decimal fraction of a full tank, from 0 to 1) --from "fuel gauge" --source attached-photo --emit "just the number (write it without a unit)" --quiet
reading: 0.75
